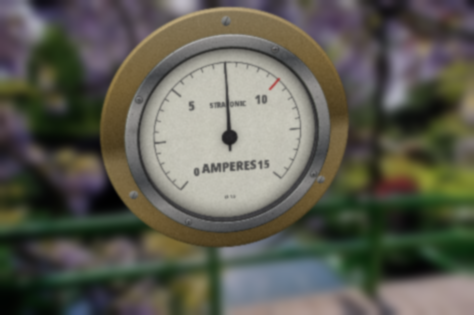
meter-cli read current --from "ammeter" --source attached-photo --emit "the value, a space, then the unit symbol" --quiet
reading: 7.5 A
